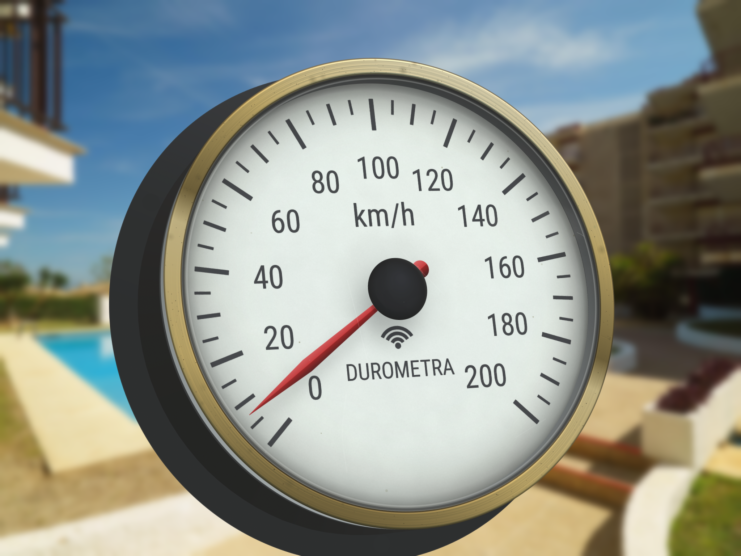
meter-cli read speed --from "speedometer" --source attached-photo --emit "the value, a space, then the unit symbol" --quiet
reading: 7.5 km/h
